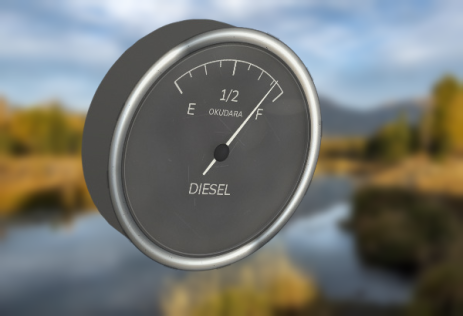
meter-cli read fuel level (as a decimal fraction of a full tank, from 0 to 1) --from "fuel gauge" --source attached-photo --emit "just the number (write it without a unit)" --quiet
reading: 0.875
